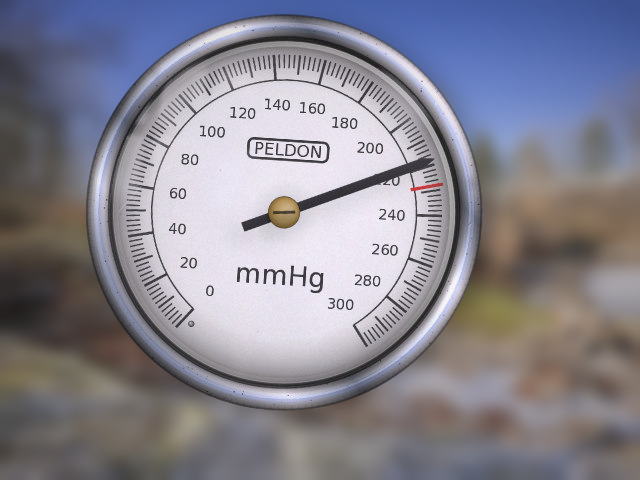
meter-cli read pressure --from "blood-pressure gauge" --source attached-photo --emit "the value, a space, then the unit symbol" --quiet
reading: 218 mmHg
